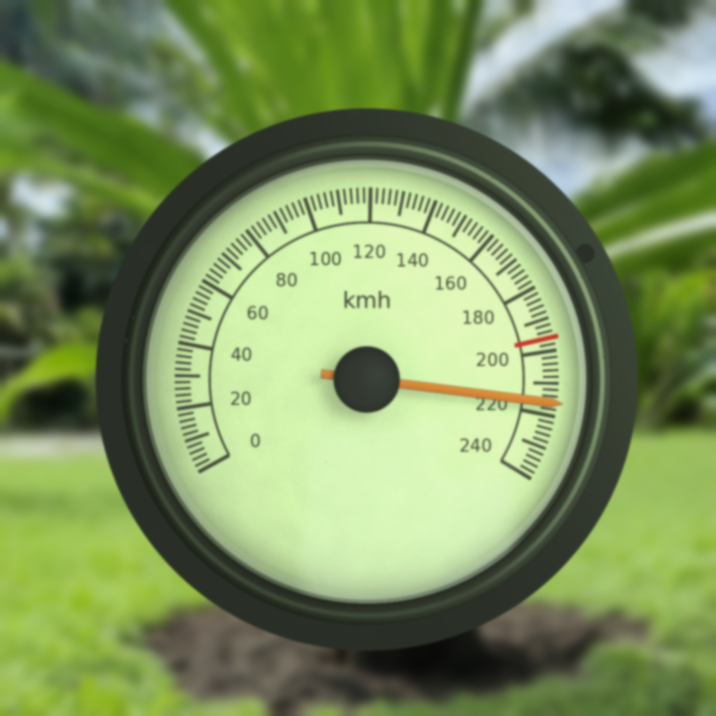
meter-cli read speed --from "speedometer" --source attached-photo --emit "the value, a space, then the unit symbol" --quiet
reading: 216 km/h
